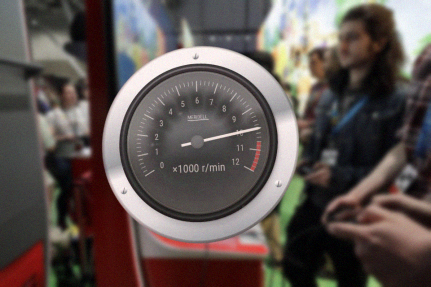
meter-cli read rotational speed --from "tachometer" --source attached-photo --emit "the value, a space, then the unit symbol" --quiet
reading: 10000 rpm
